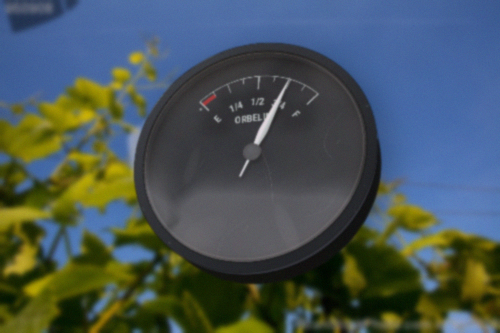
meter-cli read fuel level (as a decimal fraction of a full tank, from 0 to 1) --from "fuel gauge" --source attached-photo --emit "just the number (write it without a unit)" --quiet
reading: 0.75
